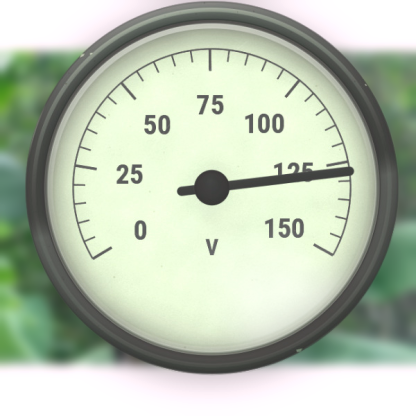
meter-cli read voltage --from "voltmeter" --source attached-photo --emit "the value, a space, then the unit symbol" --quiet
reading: 127.5 V
